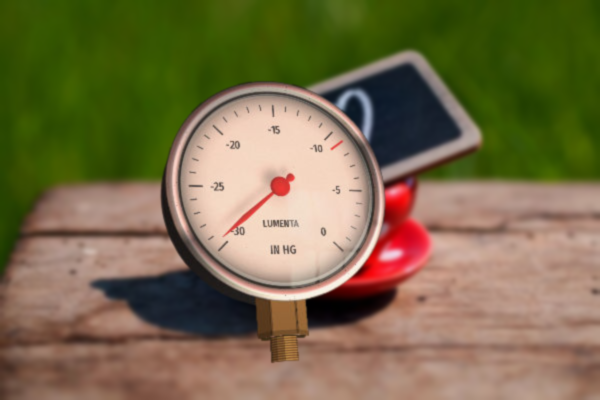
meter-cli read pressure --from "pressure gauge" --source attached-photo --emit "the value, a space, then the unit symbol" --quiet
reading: -29.5 inHg
